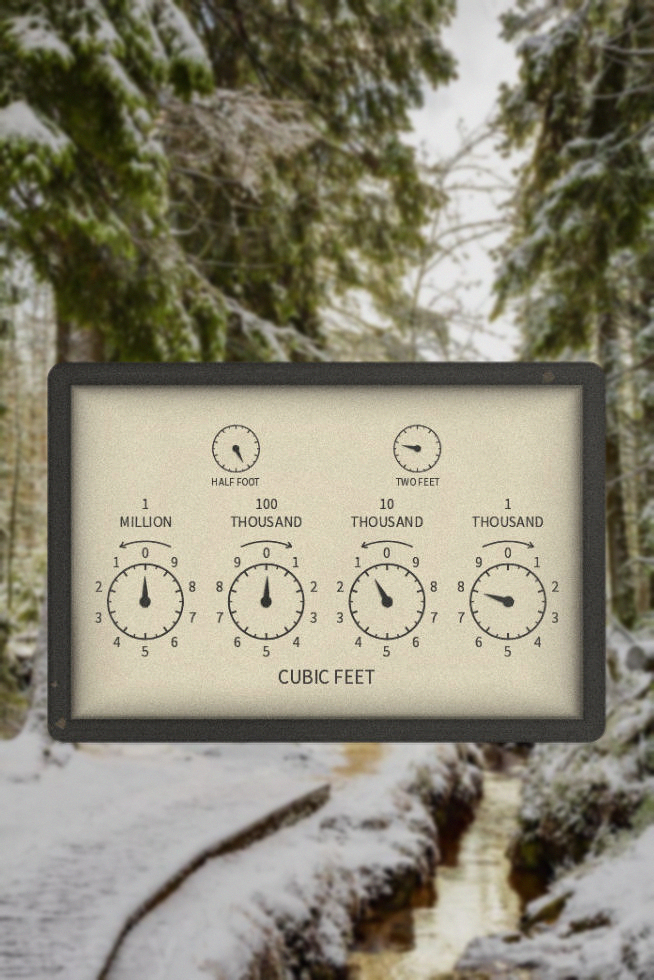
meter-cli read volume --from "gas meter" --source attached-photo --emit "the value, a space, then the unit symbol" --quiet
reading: 800 ft³
